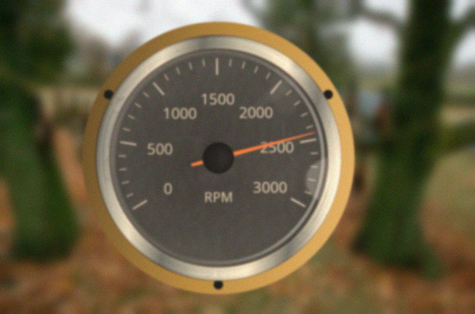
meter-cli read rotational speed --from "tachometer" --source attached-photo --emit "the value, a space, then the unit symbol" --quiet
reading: 2450 rpm
